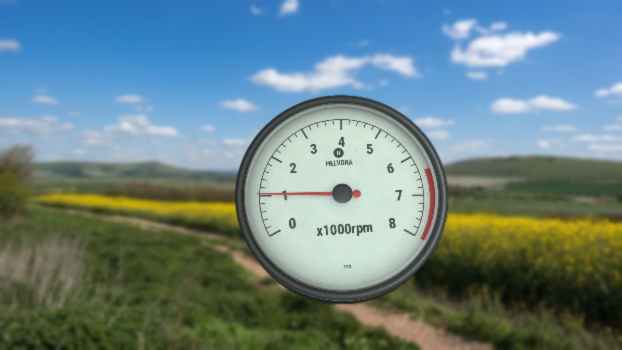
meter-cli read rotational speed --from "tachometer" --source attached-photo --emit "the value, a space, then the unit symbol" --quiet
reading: 1000 rpm
